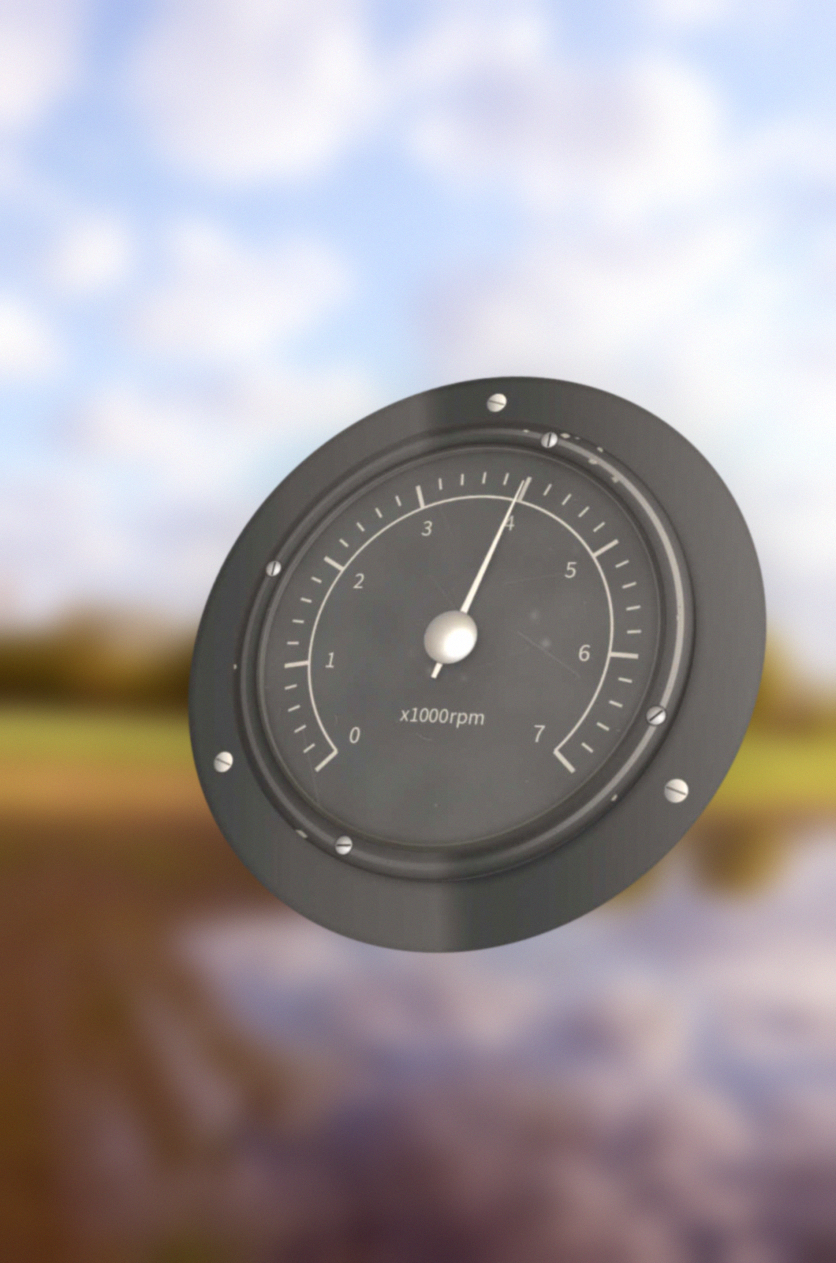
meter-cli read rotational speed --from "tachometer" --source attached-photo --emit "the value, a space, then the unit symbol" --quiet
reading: 4000 rpm
